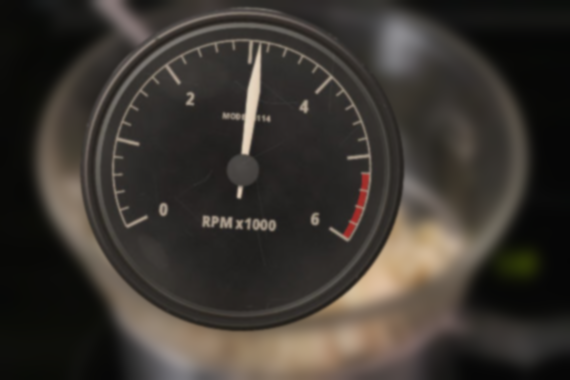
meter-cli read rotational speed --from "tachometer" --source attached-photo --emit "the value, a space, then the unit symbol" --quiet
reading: 3100 rpm
